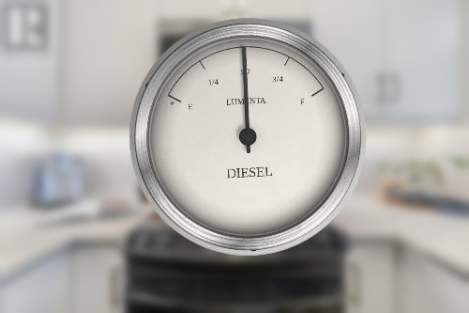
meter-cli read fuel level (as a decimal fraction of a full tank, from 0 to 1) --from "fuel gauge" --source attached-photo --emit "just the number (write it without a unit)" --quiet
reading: 0.5
